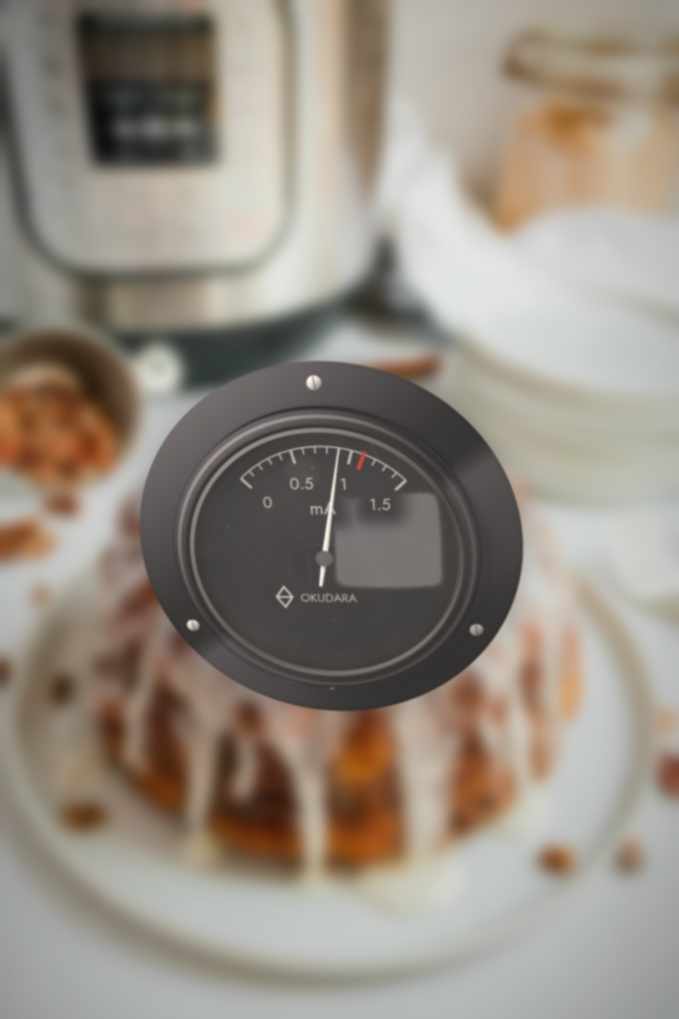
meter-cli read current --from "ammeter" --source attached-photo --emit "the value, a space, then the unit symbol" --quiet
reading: 0.9 mA
